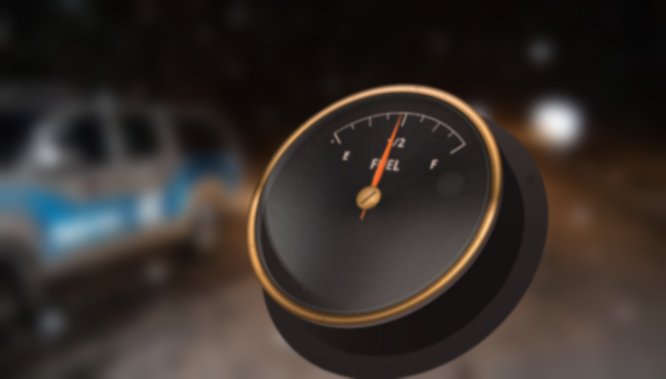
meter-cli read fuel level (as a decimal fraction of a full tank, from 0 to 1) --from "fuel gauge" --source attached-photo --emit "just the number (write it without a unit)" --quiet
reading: 0.5
